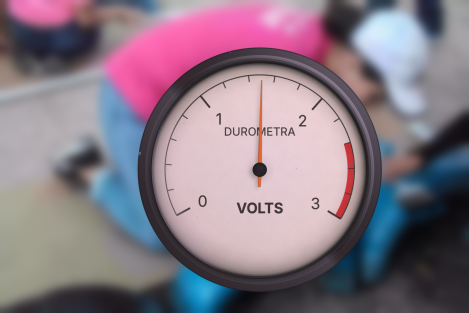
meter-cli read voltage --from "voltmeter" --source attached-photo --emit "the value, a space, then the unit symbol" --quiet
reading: 1.5 V
